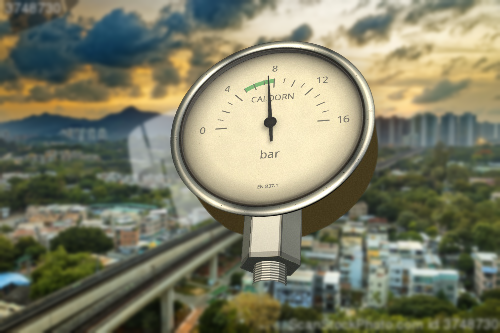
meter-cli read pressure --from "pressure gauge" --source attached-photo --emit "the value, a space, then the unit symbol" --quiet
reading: 7.5 bar
